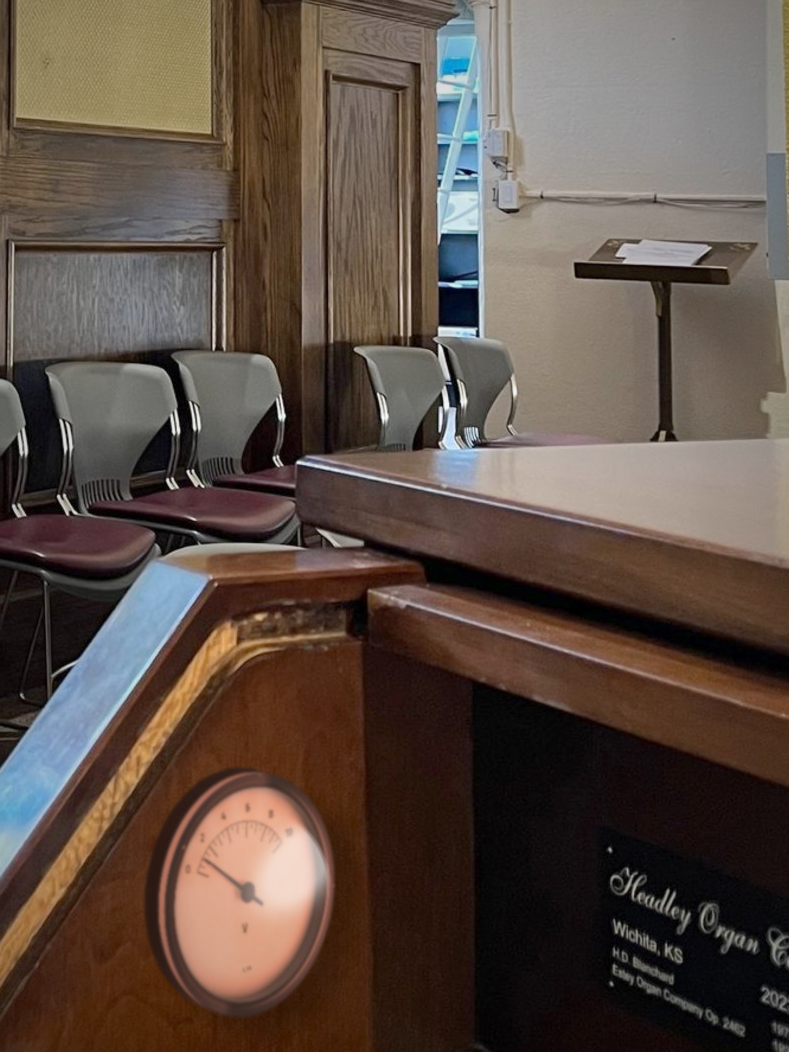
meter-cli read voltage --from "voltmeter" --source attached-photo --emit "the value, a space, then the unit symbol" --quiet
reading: 1 V
